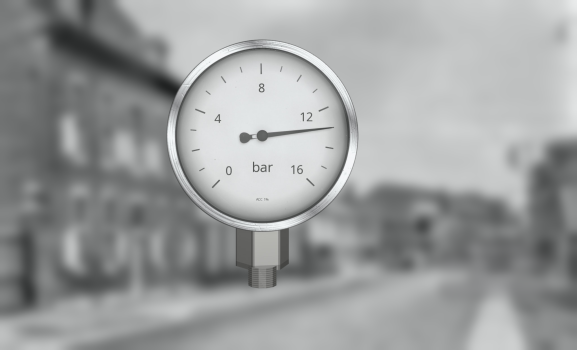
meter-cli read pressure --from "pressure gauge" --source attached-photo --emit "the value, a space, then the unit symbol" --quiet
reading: 13 bar
